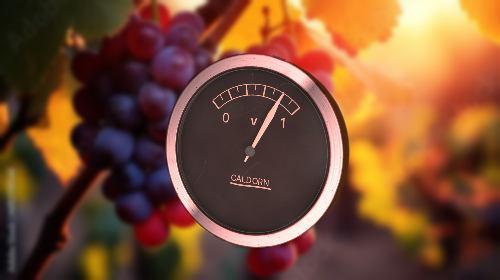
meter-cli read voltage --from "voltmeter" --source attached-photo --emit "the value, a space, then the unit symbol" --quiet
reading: 0.8 V
